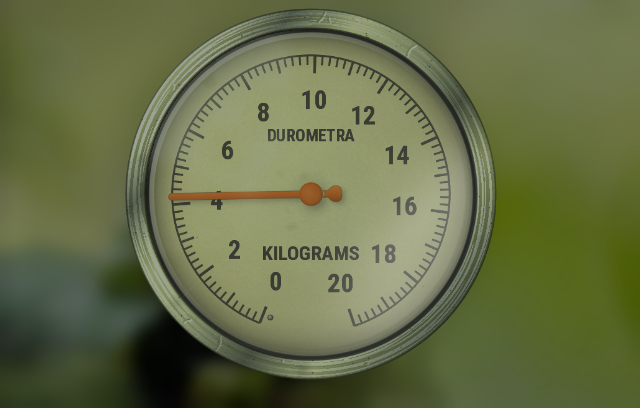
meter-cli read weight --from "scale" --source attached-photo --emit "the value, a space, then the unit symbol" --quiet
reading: 4.2 kg
